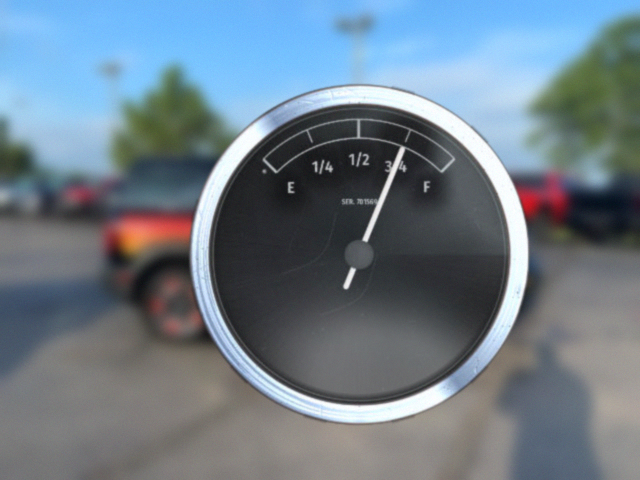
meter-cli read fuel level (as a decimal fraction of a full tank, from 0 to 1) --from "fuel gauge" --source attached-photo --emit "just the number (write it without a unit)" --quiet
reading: 0.75
